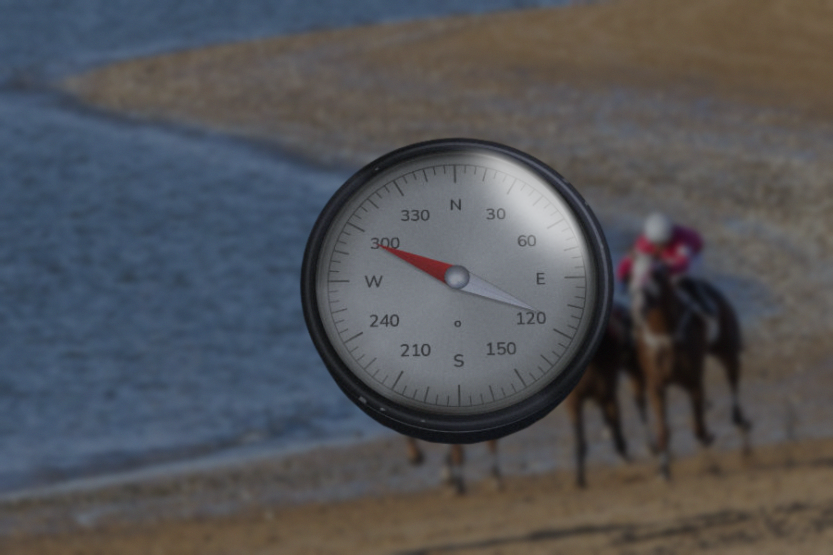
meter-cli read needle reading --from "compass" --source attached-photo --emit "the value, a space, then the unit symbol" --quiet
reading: 295 °
